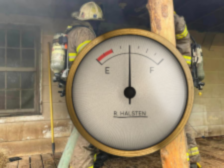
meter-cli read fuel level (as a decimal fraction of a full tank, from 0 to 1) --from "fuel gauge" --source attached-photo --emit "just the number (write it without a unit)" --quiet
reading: 0.5
